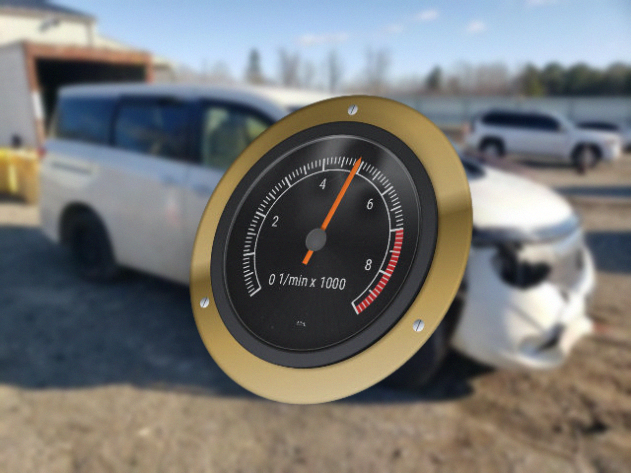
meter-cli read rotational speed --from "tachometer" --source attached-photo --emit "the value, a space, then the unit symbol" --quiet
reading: 5000 rpm
